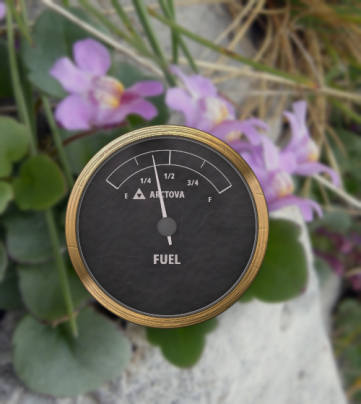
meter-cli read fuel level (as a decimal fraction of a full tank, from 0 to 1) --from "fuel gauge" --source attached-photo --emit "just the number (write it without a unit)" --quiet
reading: 0.375
